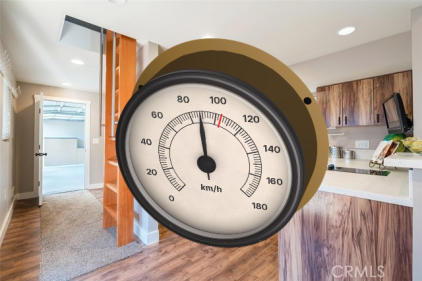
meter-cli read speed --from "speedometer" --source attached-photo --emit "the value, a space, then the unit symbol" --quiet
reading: 90 km/h
